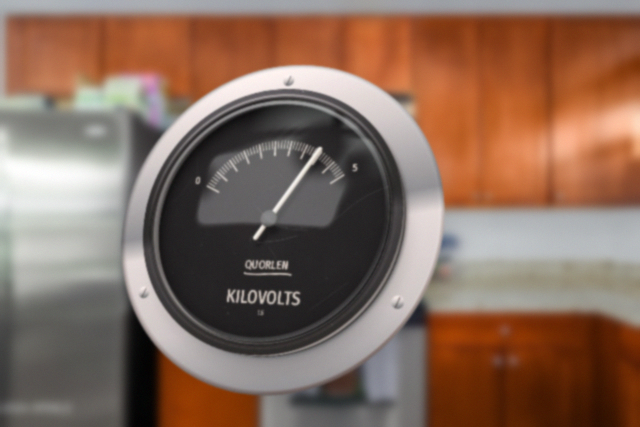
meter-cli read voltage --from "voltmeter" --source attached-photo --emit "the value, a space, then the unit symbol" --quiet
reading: 4 kV
